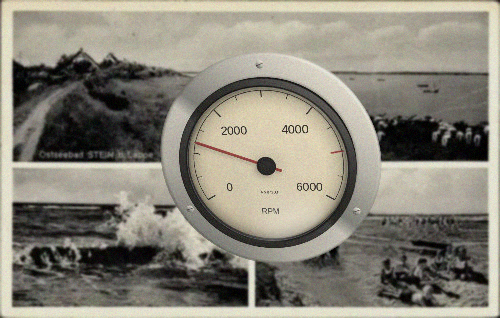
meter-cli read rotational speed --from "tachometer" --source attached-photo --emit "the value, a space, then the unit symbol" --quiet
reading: 1250 rpm
